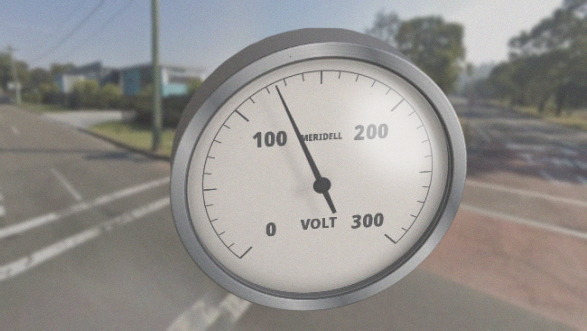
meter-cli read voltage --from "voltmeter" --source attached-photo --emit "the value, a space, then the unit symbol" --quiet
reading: 125 V
